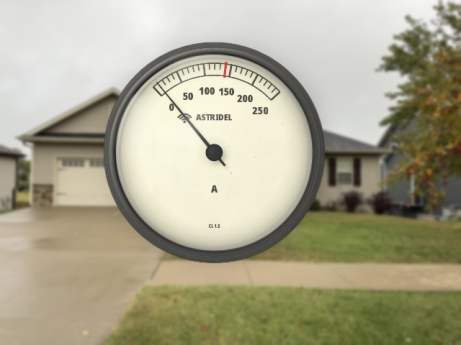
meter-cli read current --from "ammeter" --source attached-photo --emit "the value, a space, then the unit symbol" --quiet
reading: 10 A
